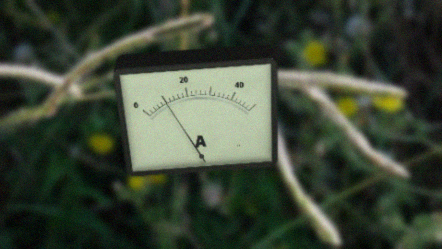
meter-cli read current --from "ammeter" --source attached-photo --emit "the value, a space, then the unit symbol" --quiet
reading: 10 A
